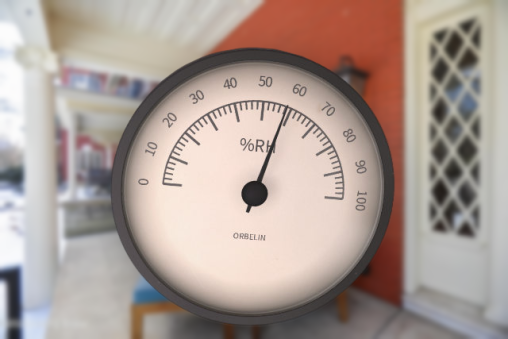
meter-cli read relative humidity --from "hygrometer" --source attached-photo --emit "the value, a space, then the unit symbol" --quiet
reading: 58 %
